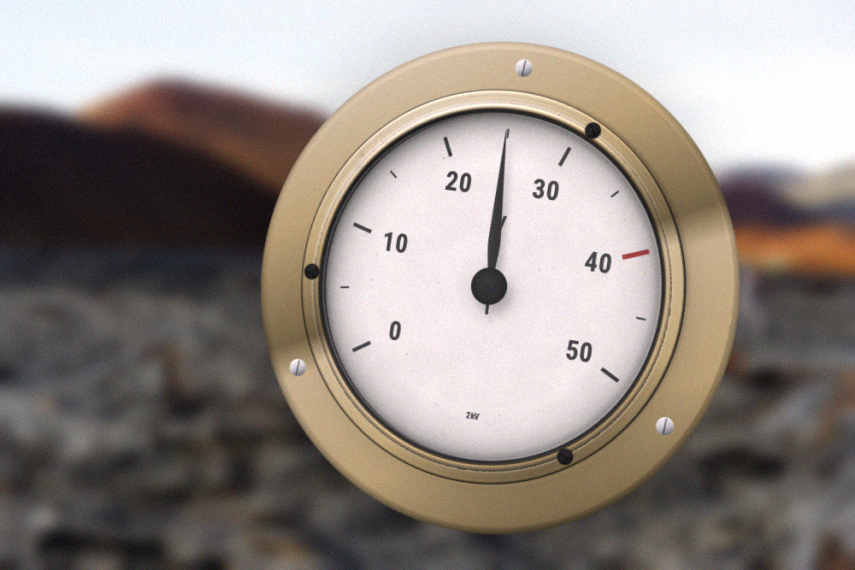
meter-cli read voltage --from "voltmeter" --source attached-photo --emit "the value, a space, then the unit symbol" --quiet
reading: 25 V
